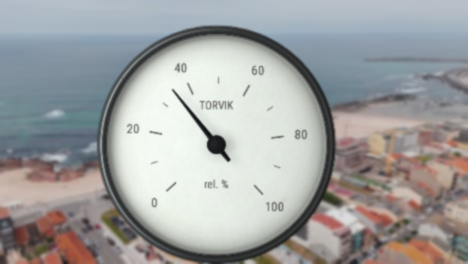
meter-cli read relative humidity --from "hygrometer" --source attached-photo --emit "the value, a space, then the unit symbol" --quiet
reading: 35 %
